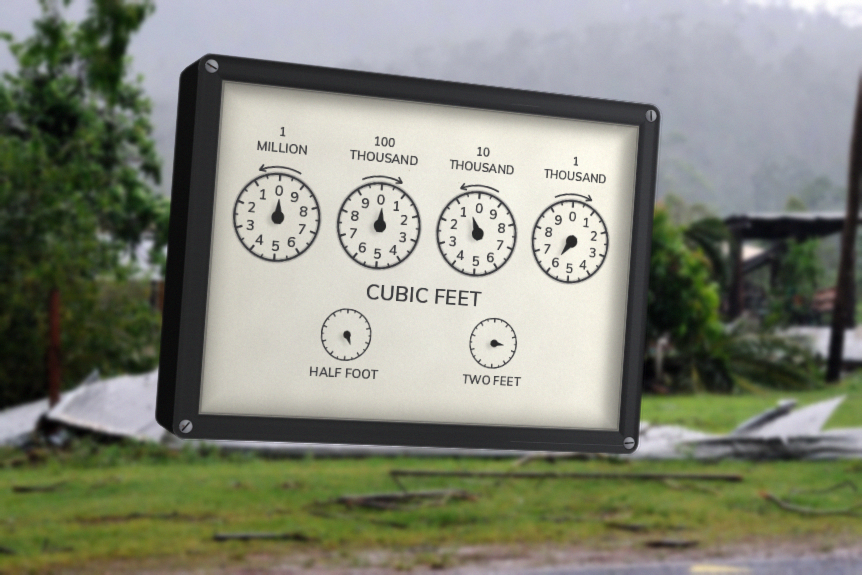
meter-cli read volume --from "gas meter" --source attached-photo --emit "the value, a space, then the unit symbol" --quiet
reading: 600 ft³
